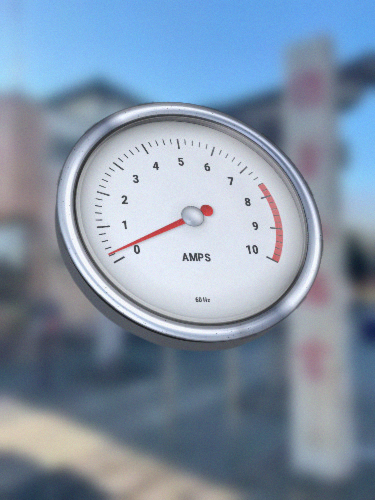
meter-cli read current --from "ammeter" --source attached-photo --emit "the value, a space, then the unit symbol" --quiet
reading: 0.2 A
